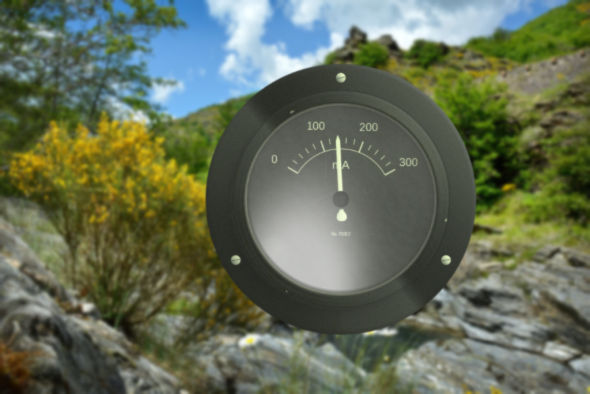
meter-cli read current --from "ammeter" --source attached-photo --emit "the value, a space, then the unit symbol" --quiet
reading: 140 mA
